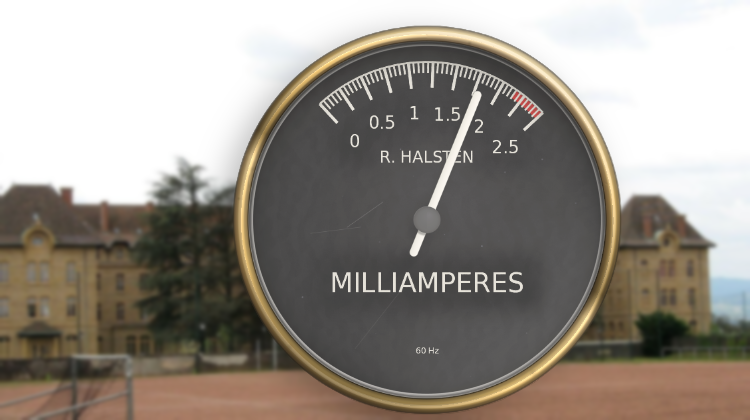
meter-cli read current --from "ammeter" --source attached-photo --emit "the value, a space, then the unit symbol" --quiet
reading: 1.8 mA
